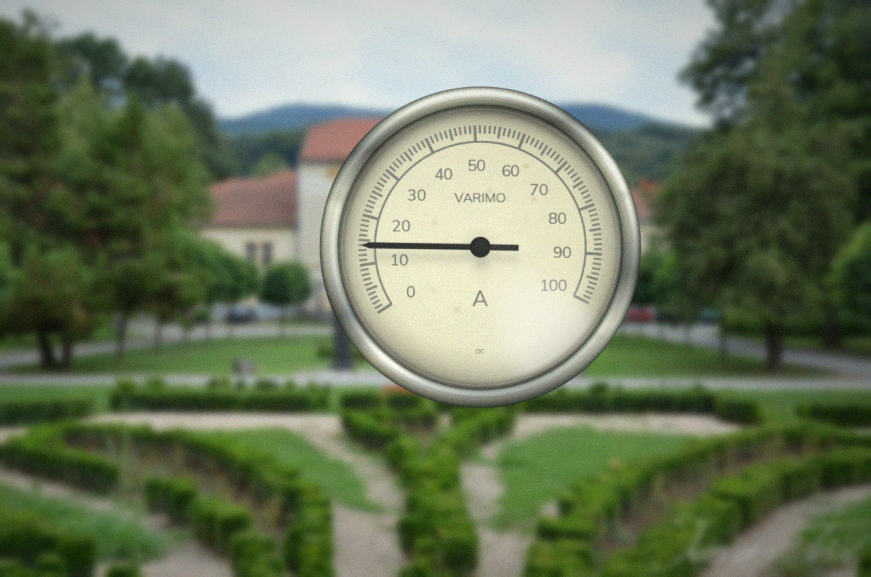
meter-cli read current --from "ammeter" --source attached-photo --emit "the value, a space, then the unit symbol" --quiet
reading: 14 A
